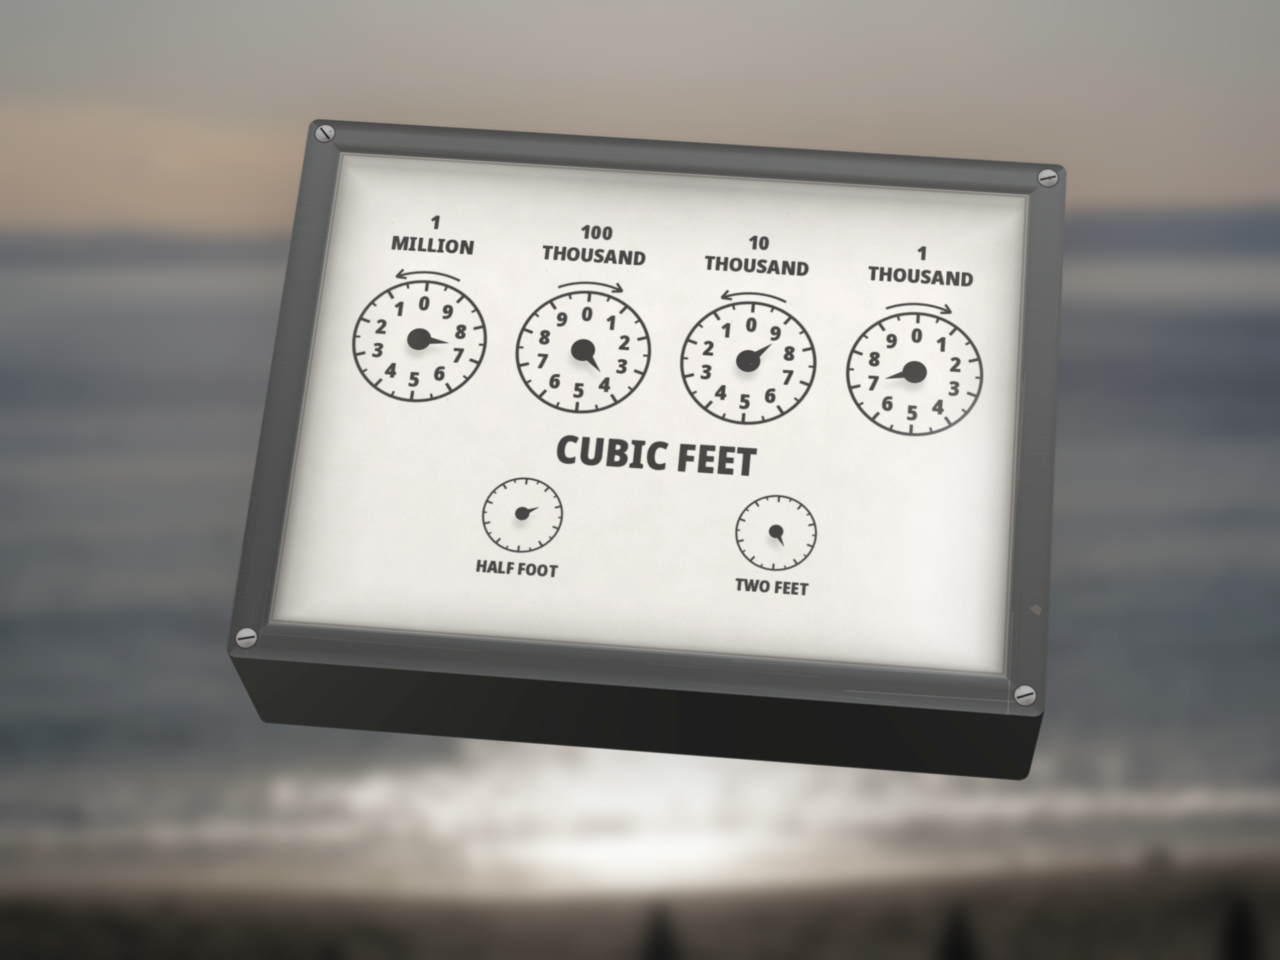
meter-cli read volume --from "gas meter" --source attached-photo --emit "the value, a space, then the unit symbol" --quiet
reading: 738700 ft³
